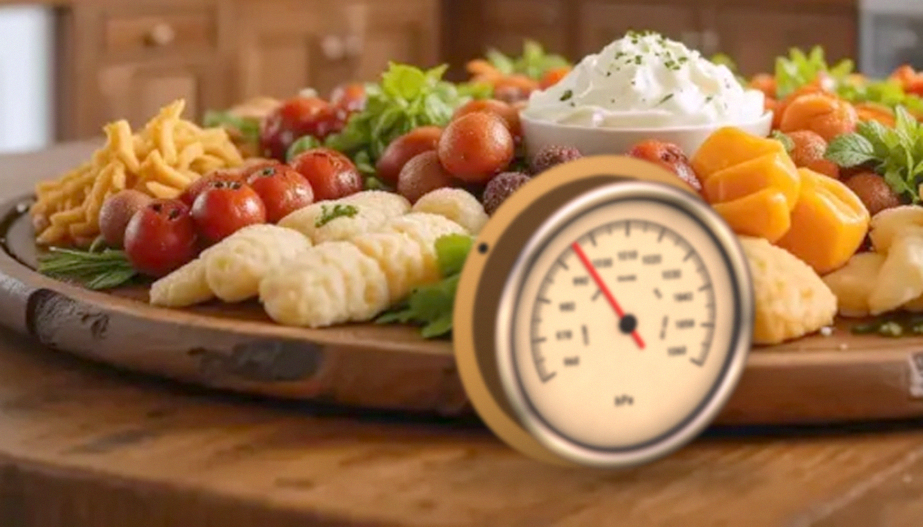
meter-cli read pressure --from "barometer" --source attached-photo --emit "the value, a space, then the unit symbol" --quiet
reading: 995 hPa
